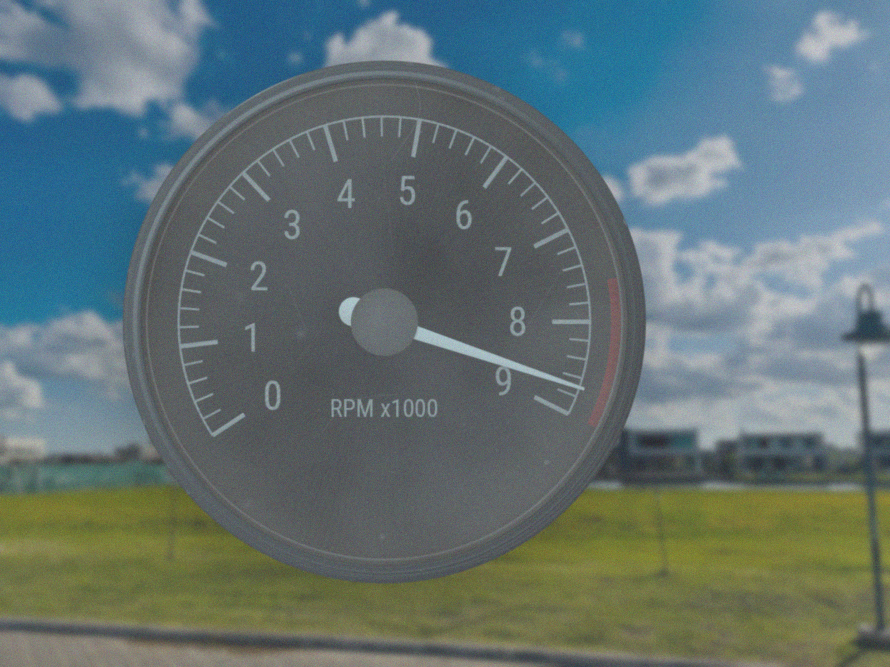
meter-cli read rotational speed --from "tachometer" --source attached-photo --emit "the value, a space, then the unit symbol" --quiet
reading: 8700 rpm
